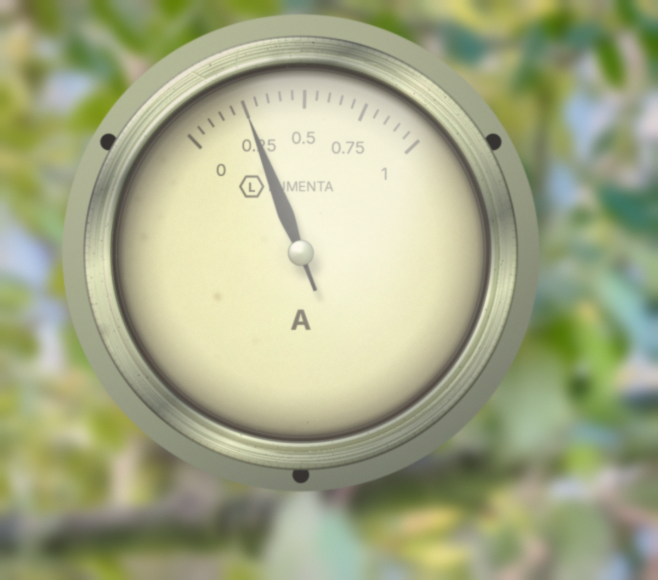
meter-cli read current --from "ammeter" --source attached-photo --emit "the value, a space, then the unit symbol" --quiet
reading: 0.25 A
